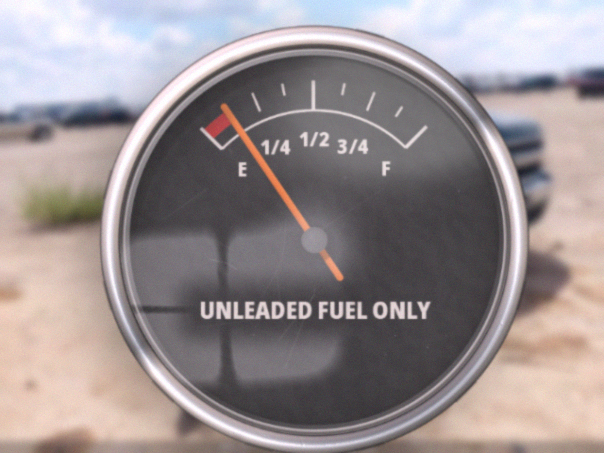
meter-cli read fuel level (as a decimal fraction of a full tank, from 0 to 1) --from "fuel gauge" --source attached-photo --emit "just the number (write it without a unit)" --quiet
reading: 0.125
